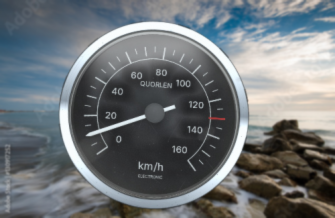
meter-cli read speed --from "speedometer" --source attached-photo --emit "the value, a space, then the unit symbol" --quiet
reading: 10 km/h
